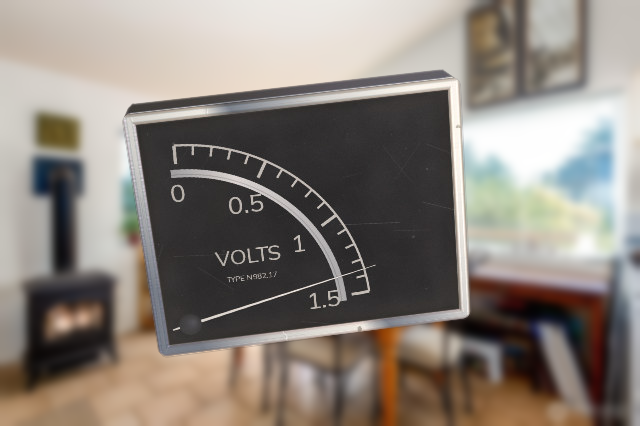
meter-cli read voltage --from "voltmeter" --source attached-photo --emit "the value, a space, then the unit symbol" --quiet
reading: 1.35 V
